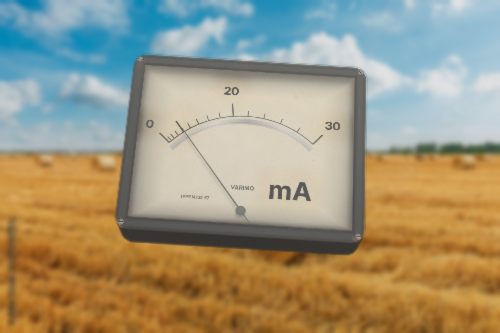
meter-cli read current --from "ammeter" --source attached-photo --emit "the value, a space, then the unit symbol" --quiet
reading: 10 mA
